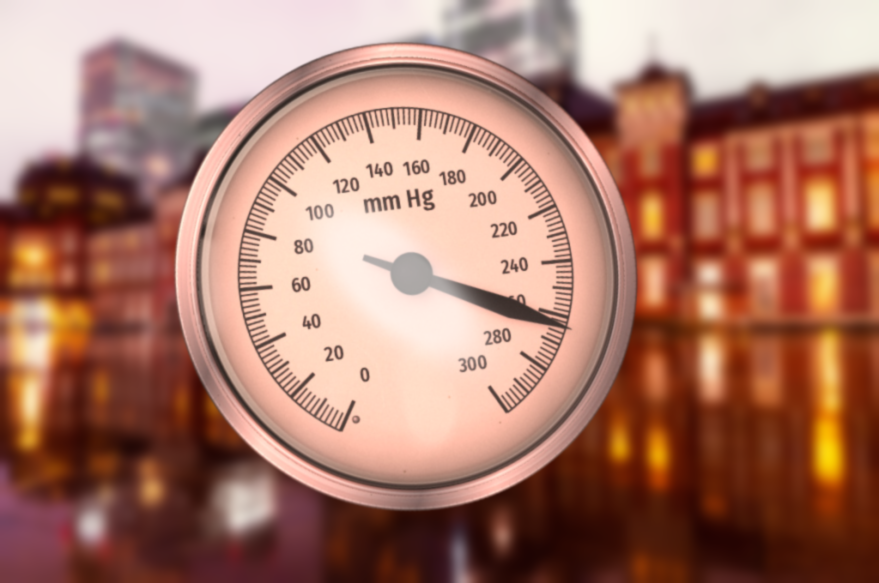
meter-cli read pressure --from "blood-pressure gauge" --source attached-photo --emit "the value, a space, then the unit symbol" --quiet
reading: 264 mmHg
